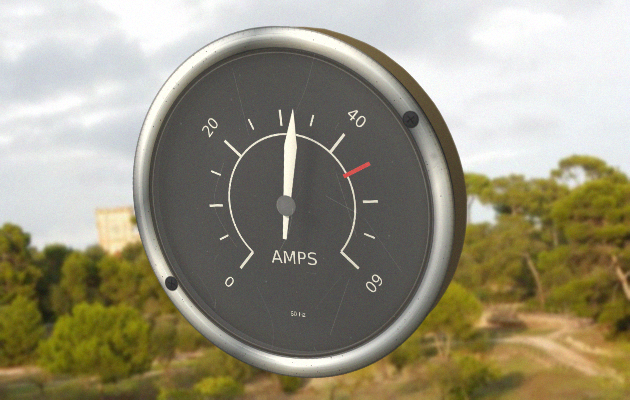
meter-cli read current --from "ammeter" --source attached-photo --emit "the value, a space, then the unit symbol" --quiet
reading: 32.5 A
